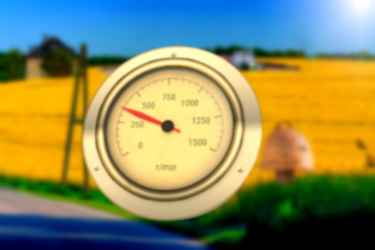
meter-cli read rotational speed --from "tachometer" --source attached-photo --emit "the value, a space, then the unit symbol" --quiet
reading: 350 rpm
